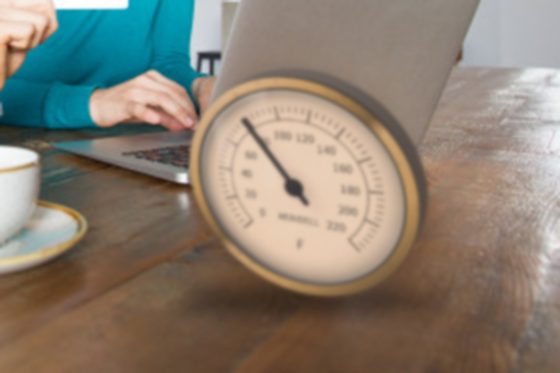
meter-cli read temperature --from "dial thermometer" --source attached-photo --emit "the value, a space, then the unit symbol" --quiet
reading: 80 °F
